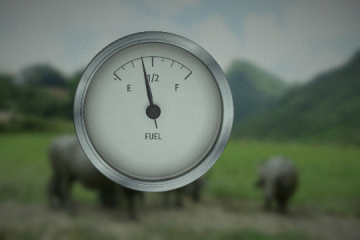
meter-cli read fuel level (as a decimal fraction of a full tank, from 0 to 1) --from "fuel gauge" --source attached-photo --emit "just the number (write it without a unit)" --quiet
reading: 0.375
